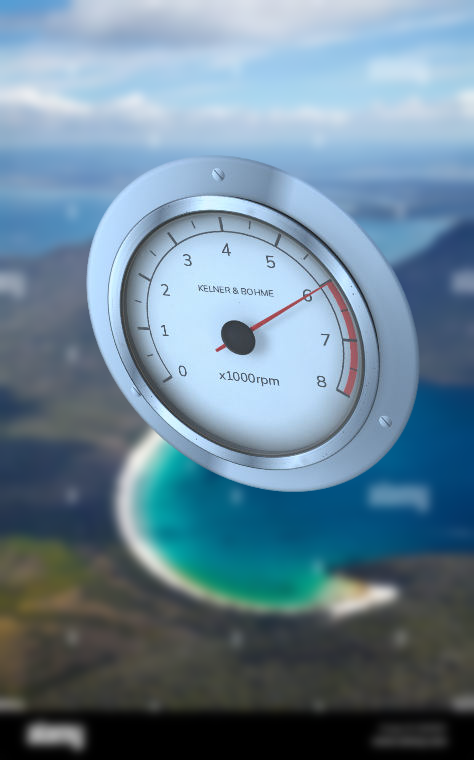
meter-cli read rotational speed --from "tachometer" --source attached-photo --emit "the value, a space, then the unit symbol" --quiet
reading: 6000 rpm
